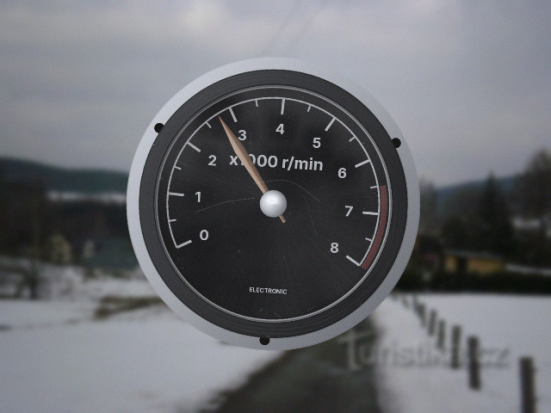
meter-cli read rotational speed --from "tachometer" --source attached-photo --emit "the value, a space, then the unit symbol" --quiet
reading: 2750 rpm
